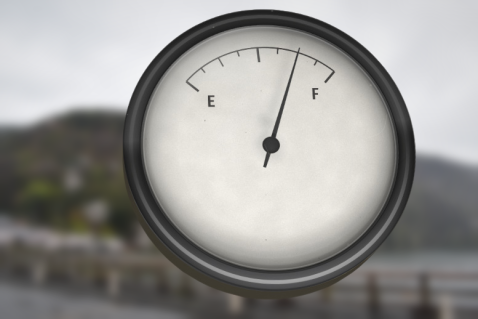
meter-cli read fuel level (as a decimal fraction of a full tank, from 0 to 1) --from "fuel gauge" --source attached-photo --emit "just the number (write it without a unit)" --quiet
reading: 0.75
